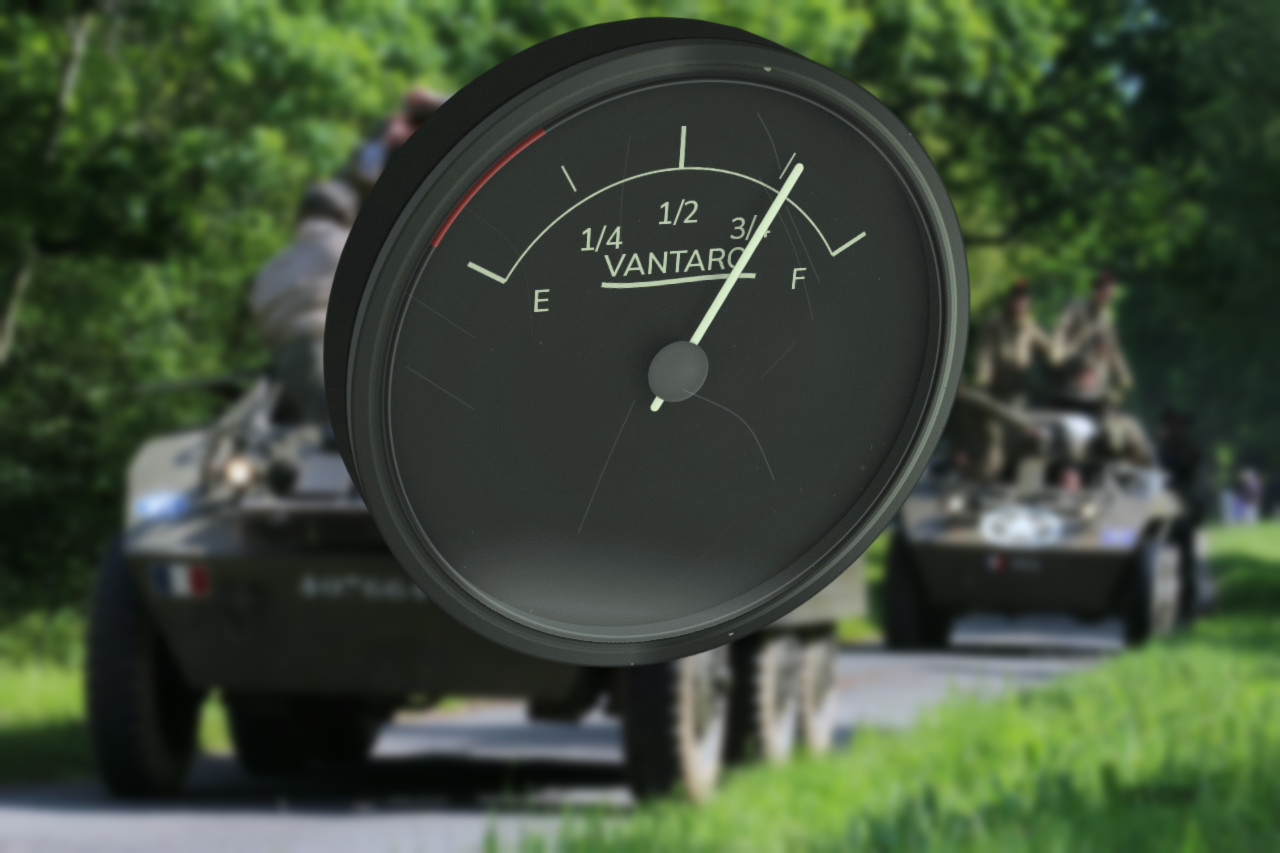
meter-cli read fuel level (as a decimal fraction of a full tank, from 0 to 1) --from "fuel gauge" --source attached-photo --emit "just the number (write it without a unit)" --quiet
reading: 0.75
